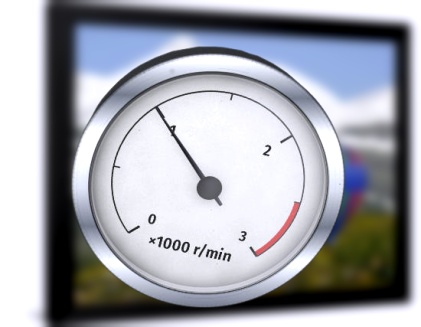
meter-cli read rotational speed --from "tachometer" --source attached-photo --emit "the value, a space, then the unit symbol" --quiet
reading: 1000 rpm
